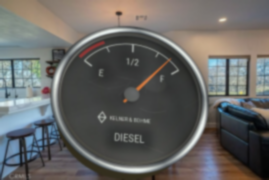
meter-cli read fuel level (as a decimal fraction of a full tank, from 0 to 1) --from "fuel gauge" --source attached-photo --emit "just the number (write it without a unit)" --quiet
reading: 0.875
